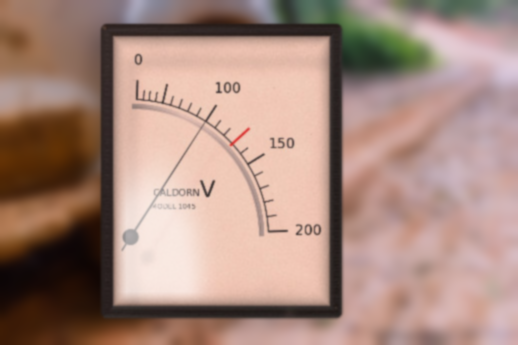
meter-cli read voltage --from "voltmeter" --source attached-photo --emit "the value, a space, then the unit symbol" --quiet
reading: 100 V
